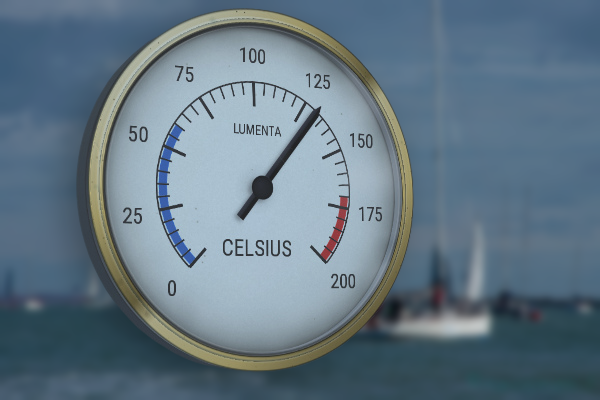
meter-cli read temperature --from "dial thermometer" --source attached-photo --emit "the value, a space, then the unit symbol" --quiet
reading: 130 °C
